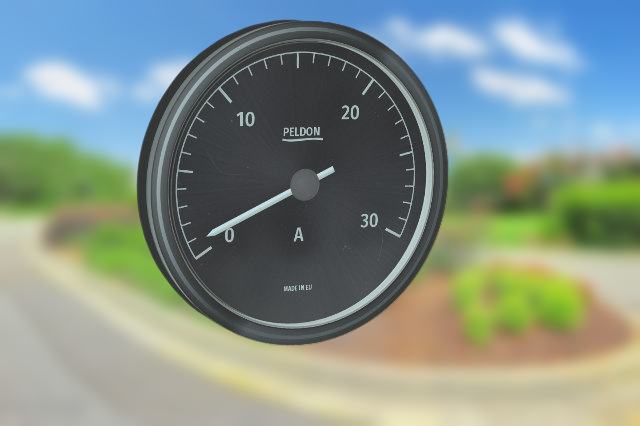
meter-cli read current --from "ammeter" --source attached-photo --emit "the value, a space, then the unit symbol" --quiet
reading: 1 A
